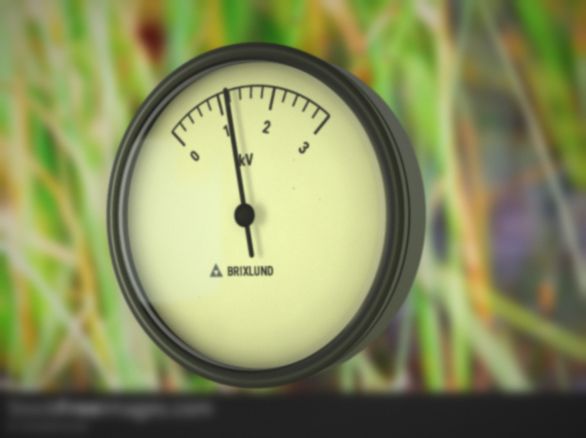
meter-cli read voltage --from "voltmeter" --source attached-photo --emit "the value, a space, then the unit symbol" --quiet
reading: 1.2 kV
